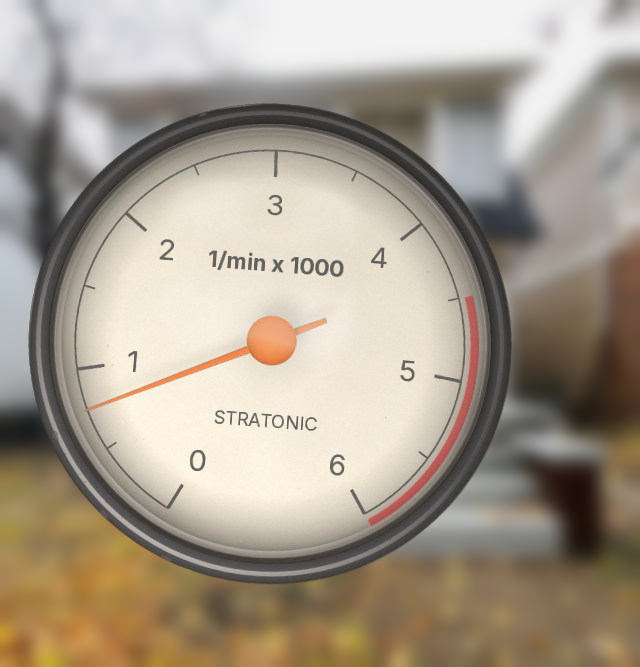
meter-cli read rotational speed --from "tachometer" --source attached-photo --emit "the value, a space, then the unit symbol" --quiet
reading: 750 rpm
